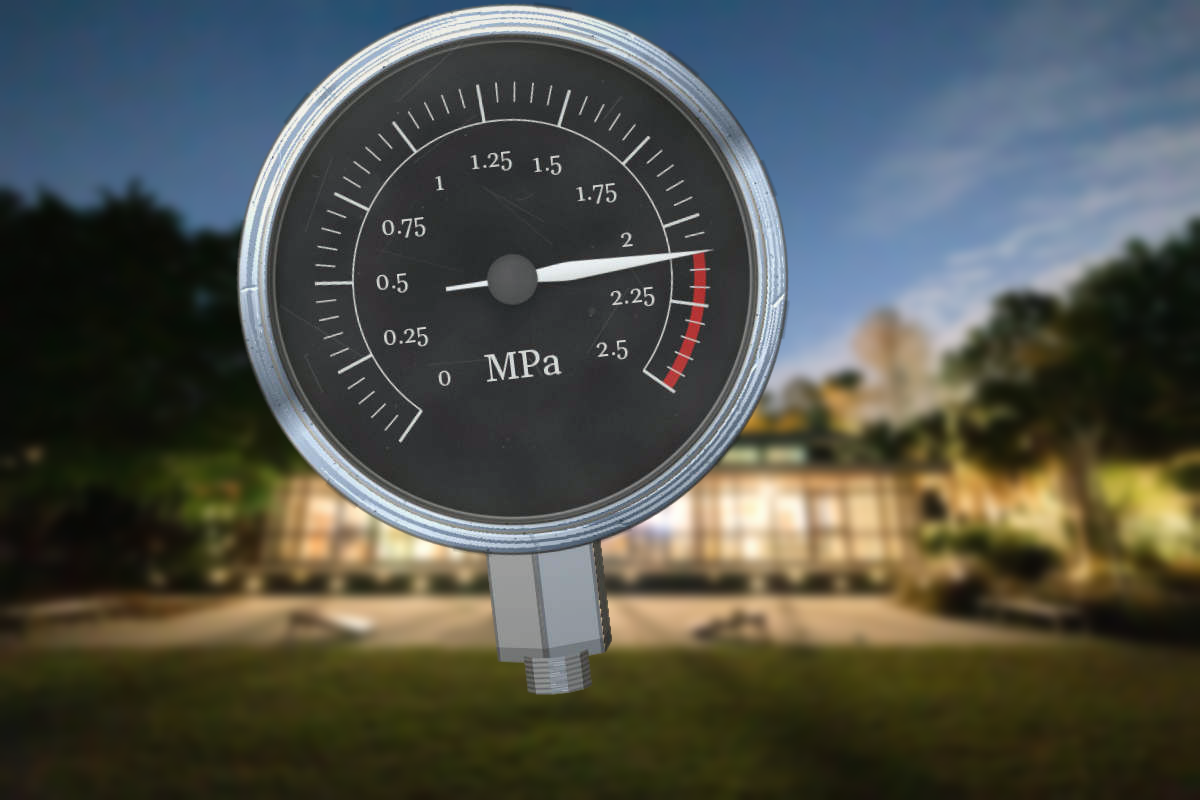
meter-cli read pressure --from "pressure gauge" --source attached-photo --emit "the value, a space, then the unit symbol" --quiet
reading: 2.1 MPa
